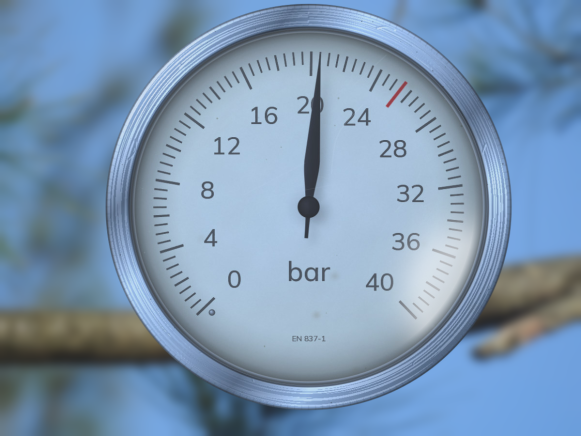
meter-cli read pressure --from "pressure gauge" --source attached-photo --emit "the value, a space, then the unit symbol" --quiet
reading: 20.5 bar
